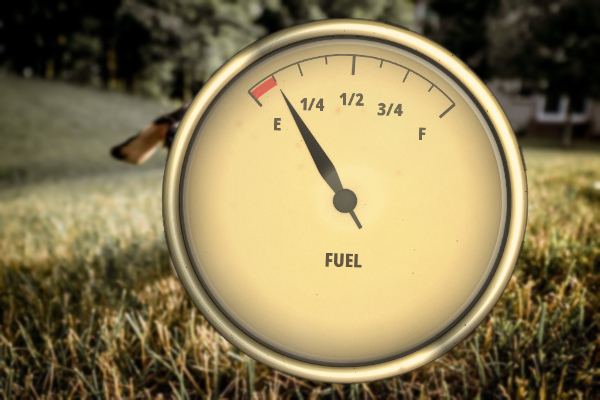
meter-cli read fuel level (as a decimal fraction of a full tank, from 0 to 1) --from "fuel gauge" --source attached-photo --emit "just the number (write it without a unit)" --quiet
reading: 0.125
